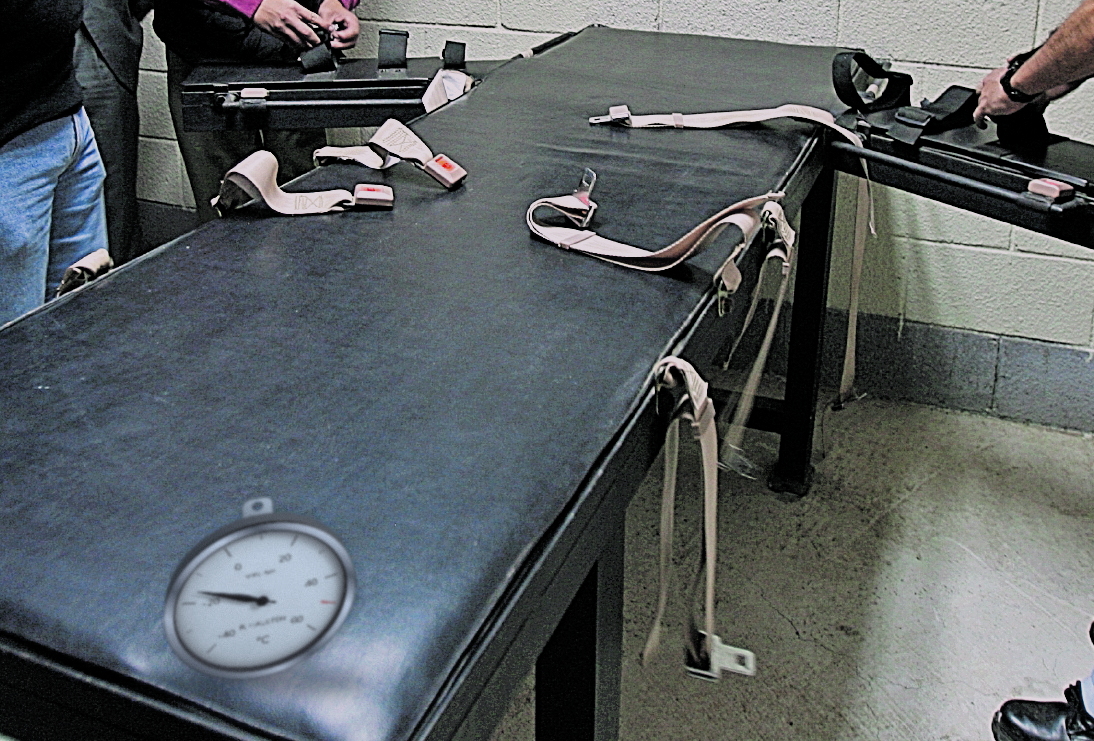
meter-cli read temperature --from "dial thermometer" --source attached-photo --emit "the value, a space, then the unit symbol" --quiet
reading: -15 °C
